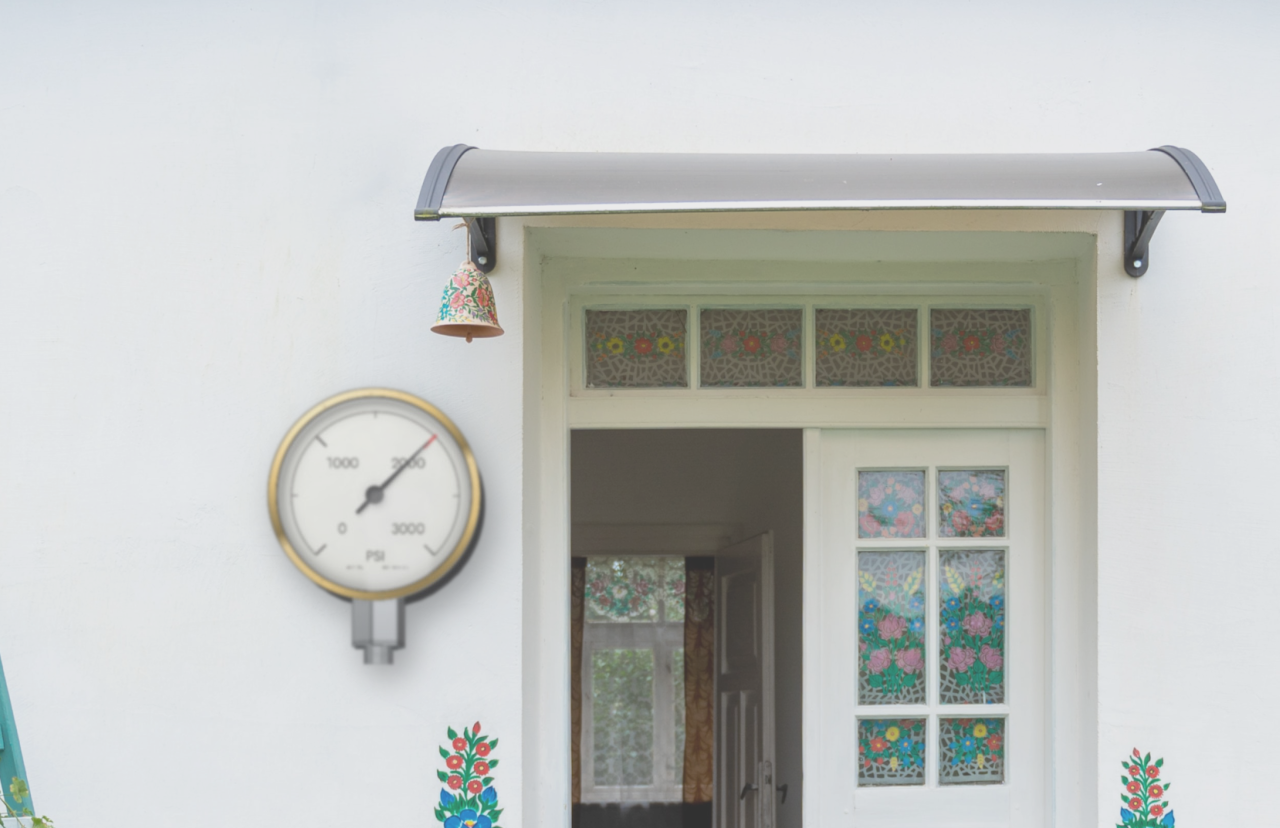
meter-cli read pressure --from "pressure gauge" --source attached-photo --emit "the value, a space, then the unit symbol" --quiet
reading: 2000 psi
